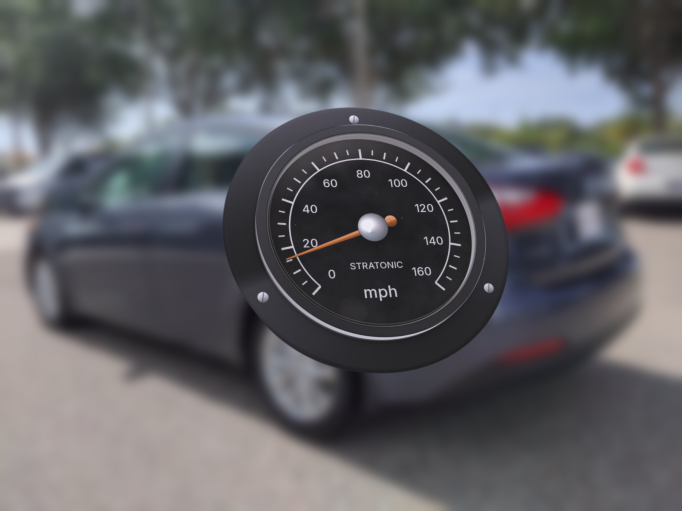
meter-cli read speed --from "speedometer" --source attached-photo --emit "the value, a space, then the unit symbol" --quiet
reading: 15 mph
